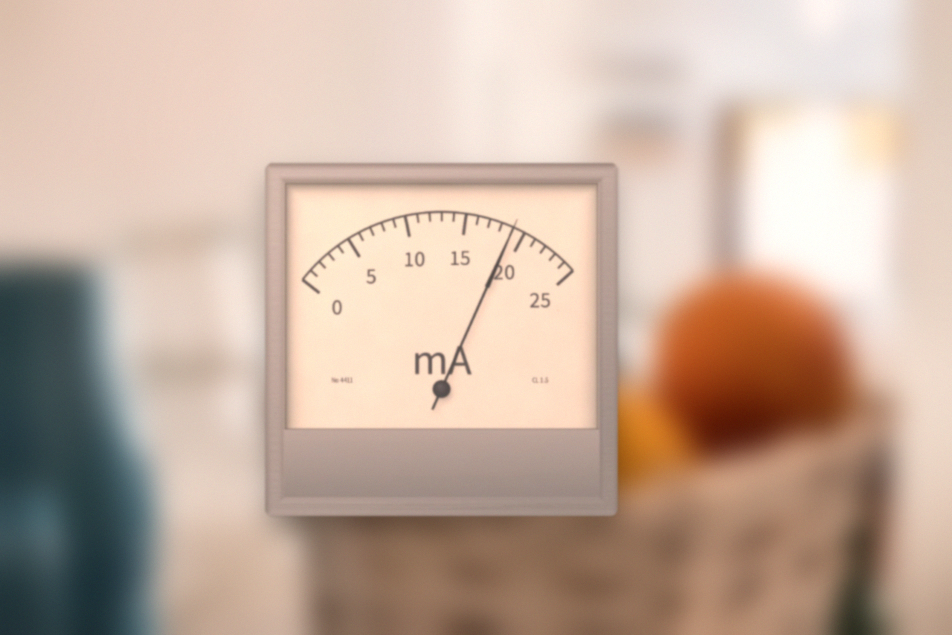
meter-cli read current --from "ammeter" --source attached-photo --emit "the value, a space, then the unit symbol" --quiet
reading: 19 mA
